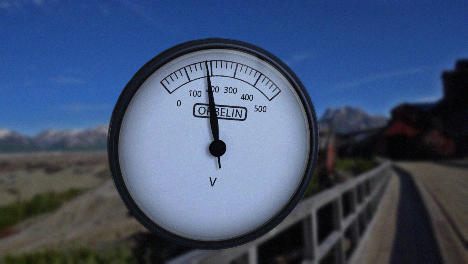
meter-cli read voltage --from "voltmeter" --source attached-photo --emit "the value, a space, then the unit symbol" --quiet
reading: 180 V
